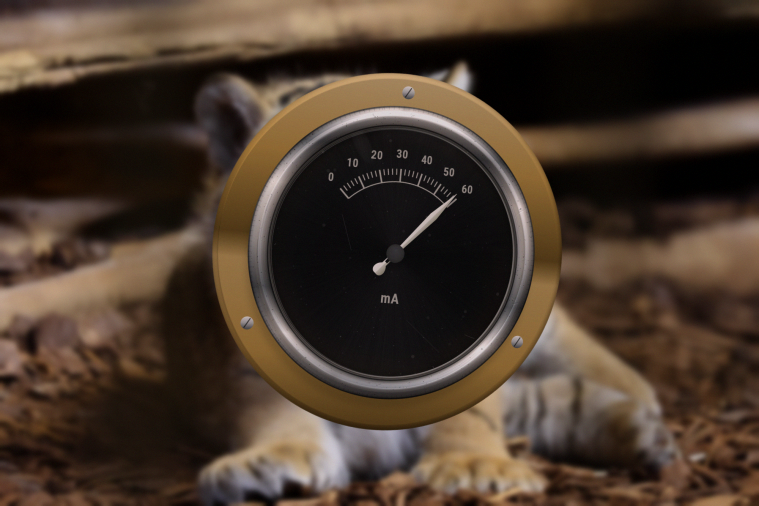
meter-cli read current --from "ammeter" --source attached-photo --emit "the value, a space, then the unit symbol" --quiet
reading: 58 mA
